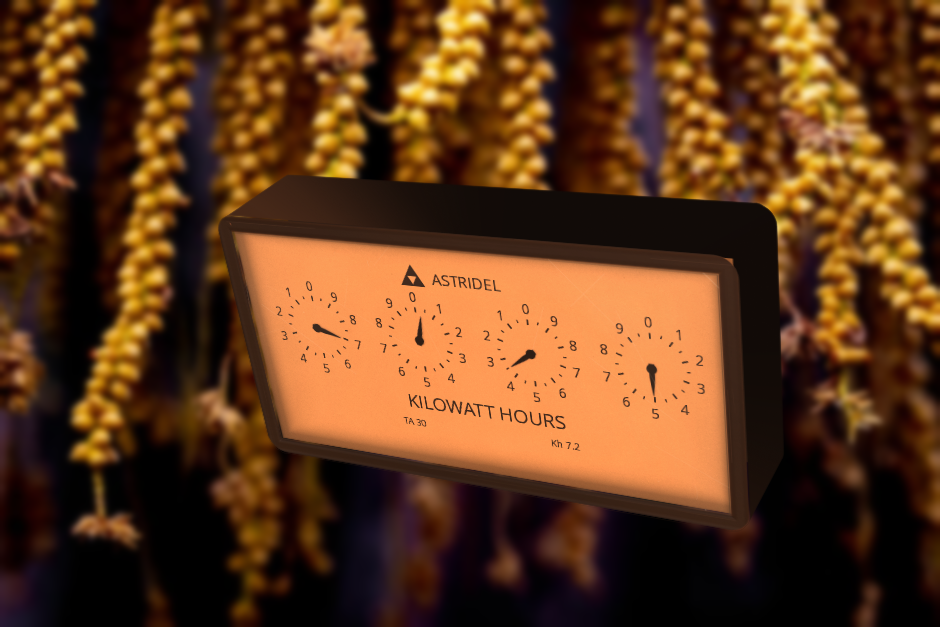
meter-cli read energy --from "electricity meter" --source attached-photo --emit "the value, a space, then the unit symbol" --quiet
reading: 7035 kWh
